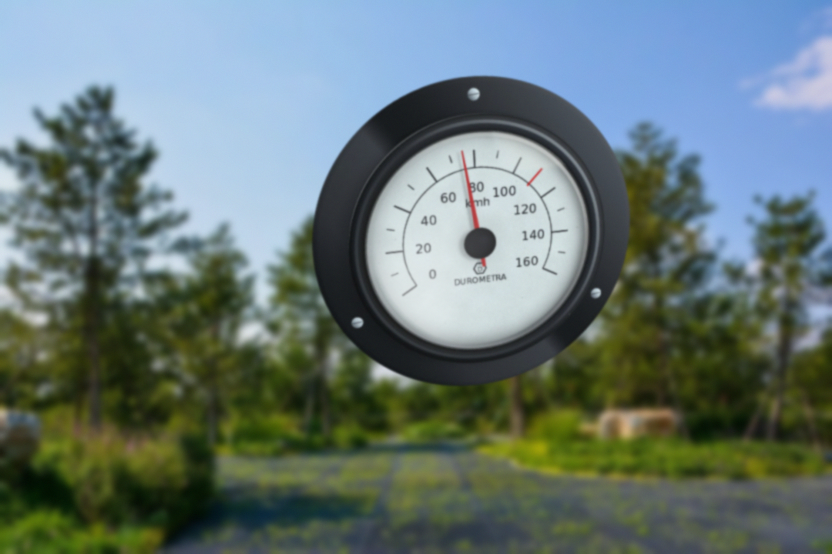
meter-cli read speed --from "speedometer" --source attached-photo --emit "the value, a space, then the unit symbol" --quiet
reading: 75 km/h
